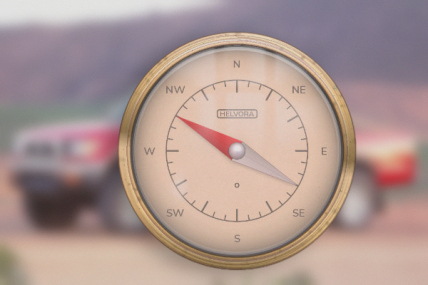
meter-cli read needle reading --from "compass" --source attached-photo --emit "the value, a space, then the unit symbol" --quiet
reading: 300 °
